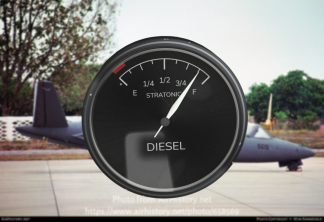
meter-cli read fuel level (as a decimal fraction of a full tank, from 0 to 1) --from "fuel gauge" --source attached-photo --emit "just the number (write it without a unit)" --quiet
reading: 0.875
